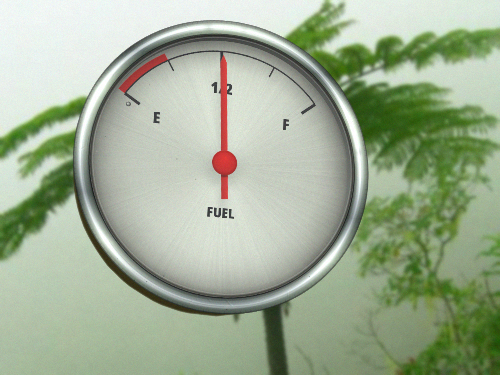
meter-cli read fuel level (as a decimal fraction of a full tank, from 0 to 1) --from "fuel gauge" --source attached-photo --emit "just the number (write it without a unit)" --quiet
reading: 0.5
